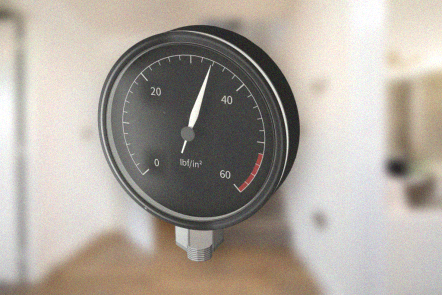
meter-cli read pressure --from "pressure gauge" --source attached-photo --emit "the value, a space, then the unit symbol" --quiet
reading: 34 psi
